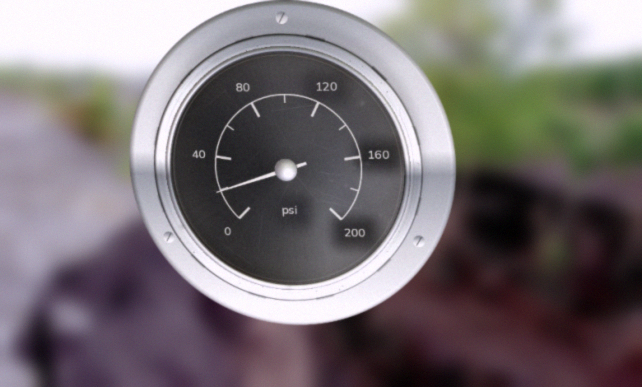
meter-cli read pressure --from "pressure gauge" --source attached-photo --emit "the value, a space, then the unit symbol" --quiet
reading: 20 psi
